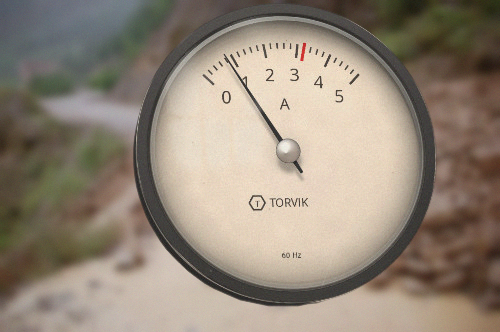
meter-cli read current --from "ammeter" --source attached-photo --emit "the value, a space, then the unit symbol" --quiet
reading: 0.8 A
